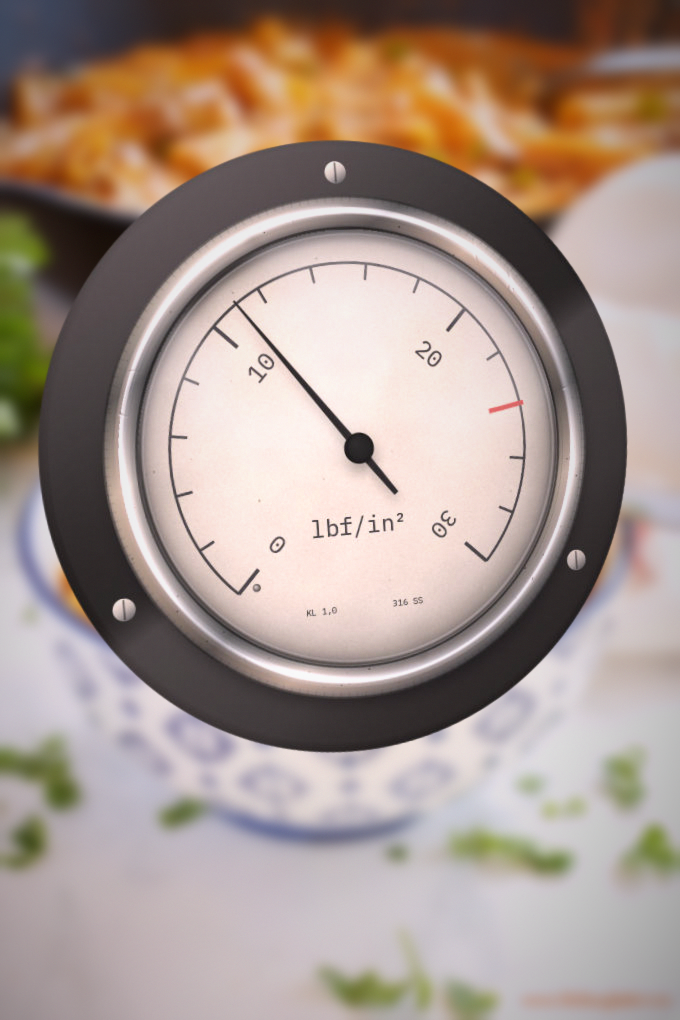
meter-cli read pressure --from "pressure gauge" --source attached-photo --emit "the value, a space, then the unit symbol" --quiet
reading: 11 psi
